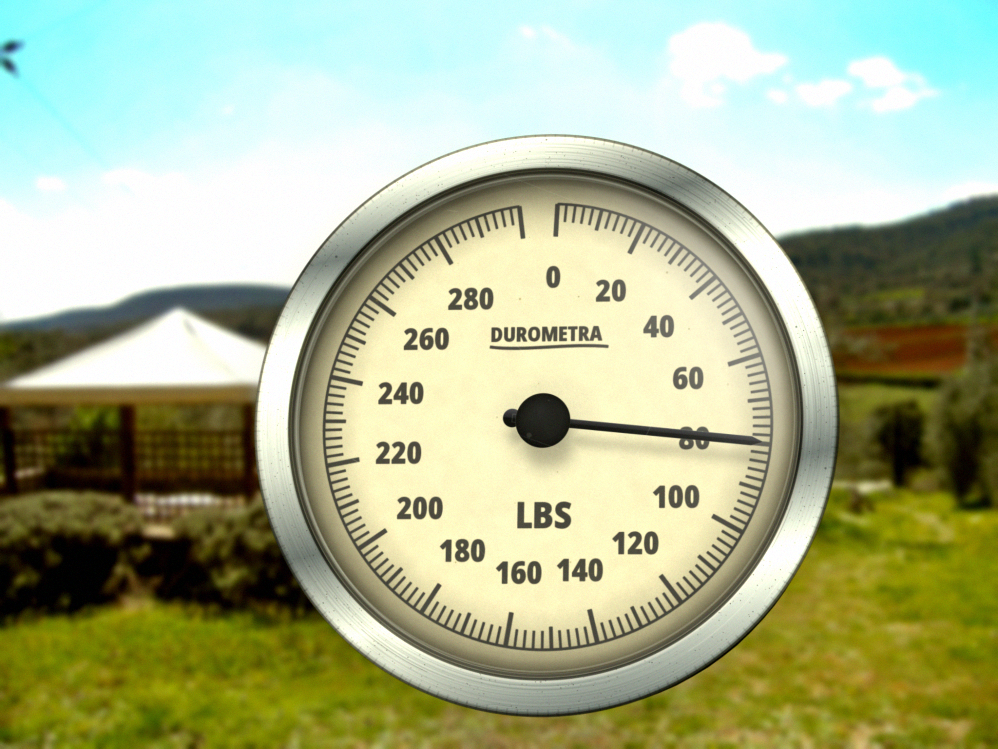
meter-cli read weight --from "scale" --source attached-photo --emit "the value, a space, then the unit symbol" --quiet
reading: 80 lb
